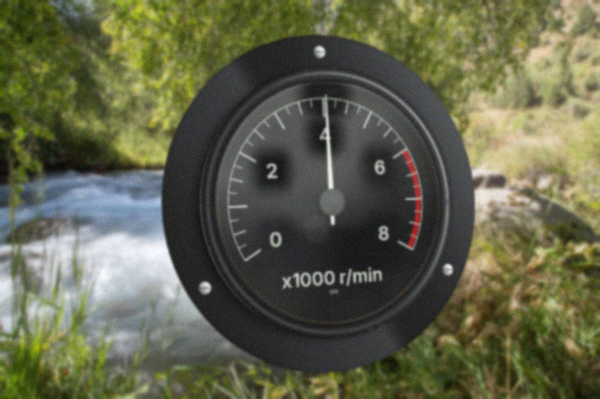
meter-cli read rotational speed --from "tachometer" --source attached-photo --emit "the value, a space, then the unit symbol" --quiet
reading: 4000 rpm
